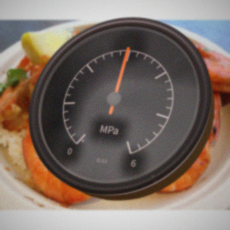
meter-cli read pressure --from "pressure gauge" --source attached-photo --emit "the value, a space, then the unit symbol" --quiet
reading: 3 MPa
